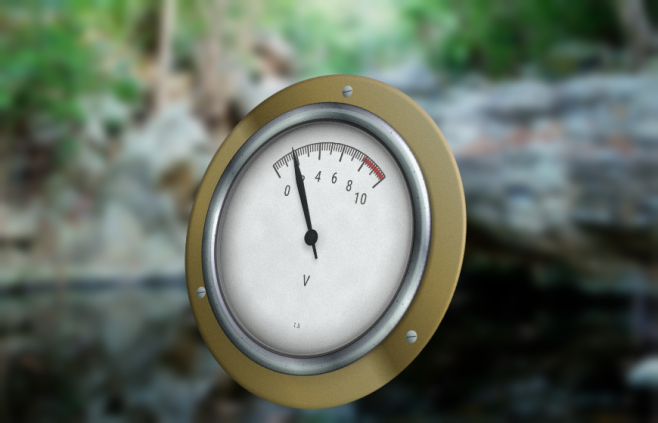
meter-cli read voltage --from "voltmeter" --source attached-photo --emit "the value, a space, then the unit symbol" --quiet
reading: 2 V
